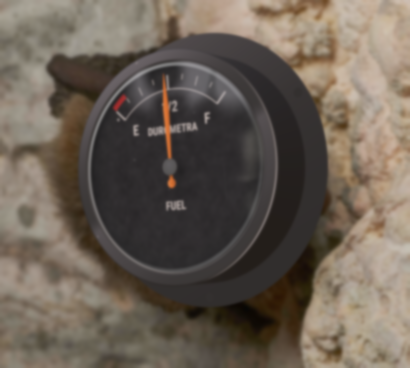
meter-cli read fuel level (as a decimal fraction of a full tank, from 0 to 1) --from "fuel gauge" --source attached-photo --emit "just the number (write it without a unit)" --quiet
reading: 0.5
